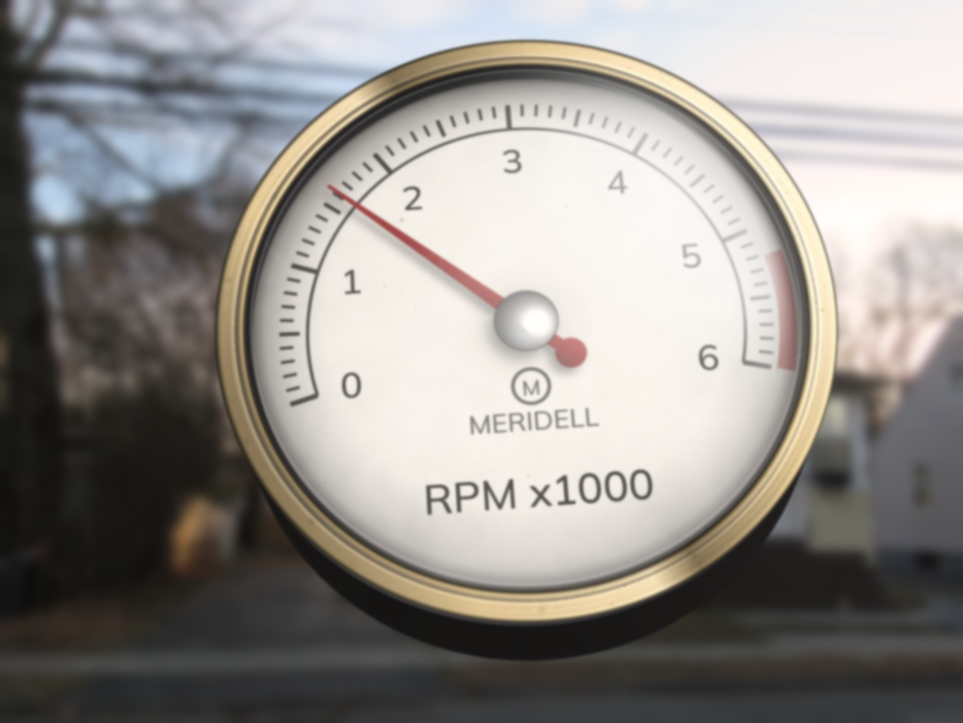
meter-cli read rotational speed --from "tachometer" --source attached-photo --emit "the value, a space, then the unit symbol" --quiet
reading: 1600 rpm
